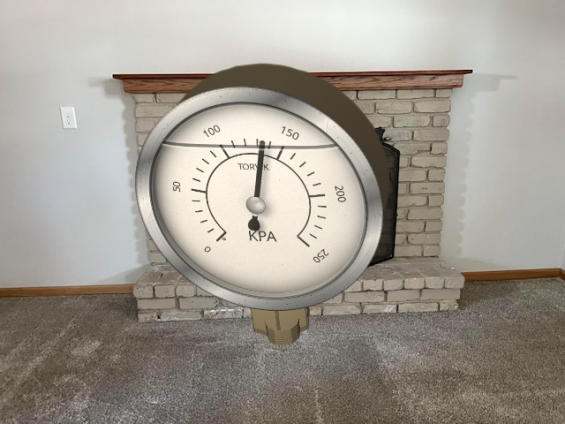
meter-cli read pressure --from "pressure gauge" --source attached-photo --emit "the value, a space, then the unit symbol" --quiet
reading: 135 kPa
